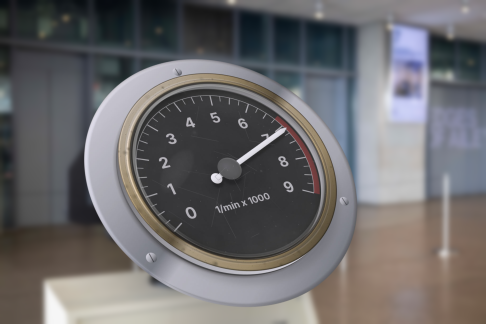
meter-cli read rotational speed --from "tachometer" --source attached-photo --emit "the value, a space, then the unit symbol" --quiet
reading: 7125 rpm
